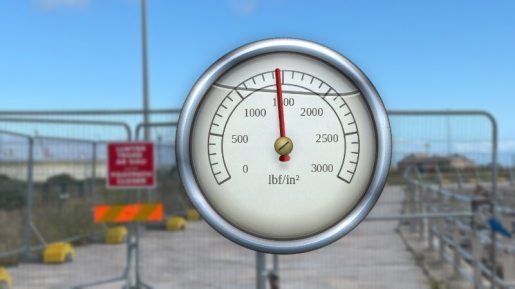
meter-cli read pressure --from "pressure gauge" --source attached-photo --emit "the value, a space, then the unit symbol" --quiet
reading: 1450 psi
